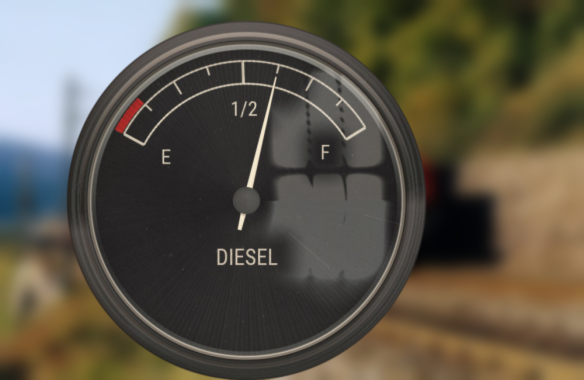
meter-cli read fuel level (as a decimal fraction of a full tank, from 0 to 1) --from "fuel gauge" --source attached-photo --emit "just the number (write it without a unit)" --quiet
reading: 0.625
